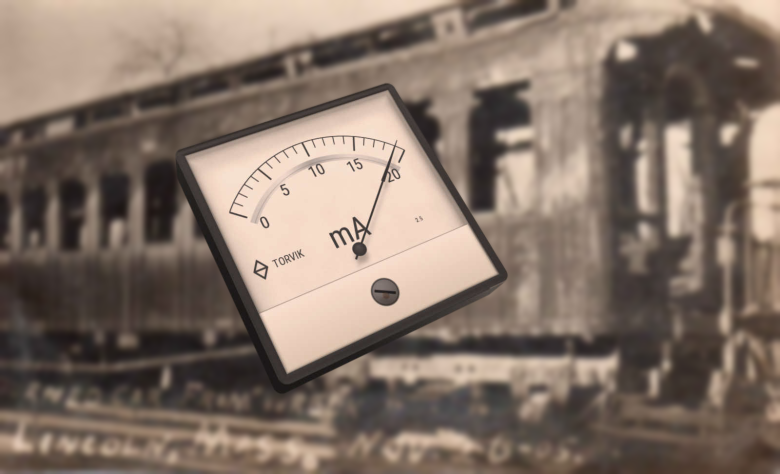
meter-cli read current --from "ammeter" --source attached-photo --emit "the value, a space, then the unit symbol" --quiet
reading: 19 mA
